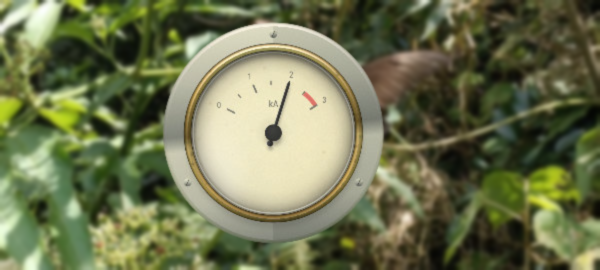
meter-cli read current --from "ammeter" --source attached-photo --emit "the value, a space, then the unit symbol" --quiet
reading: 2 kA
